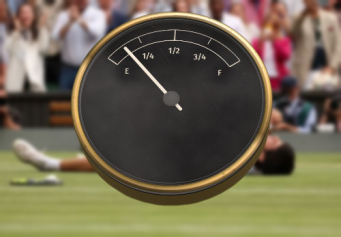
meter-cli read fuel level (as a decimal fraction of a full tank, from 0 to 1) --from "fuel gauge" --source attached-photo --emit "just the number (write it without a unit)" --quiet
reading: 0.125
